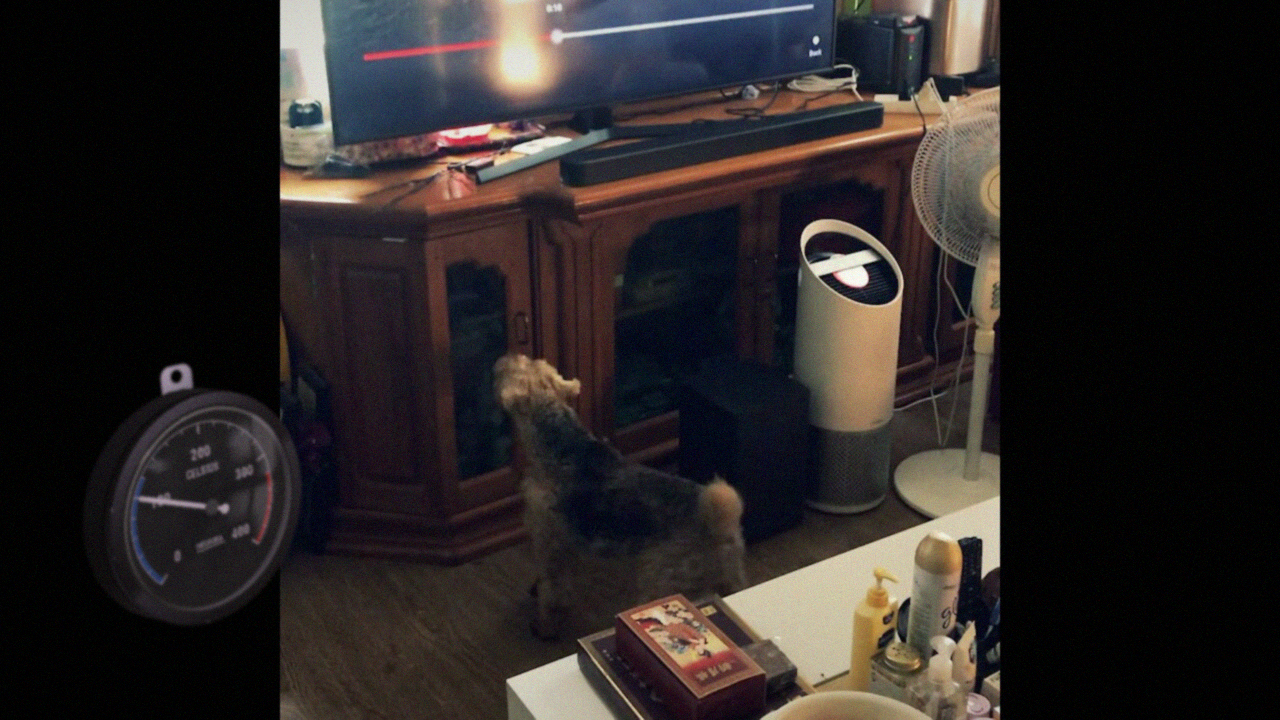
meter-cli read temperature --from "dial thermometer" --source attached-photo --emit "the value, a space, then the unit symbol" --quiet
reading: 100 °C
